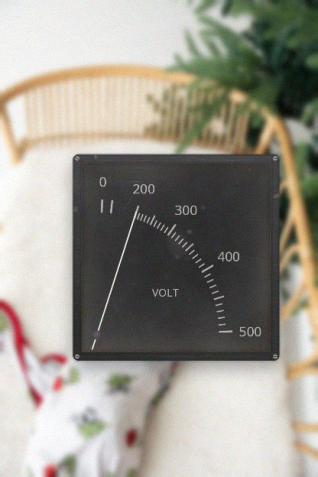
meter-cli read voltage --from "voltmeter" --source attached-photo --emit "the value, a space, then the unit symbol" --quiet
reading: 200 V
